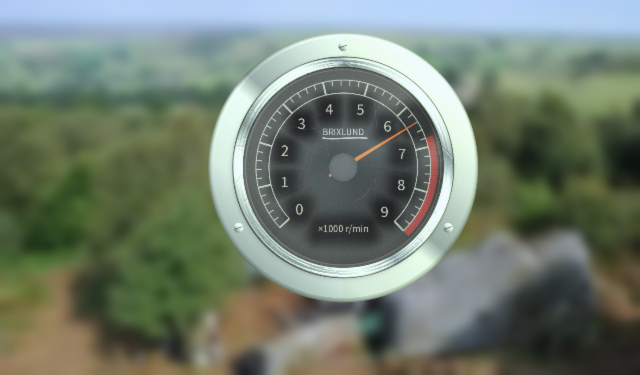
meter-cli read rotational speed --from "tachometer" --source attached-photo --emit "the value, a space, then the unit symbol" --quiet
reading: 6400 rpm
